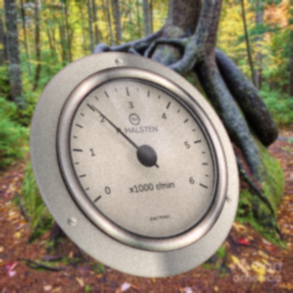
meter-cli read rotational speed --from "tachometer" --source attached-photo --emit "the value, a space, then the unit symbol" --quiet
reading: 2000 rpm
